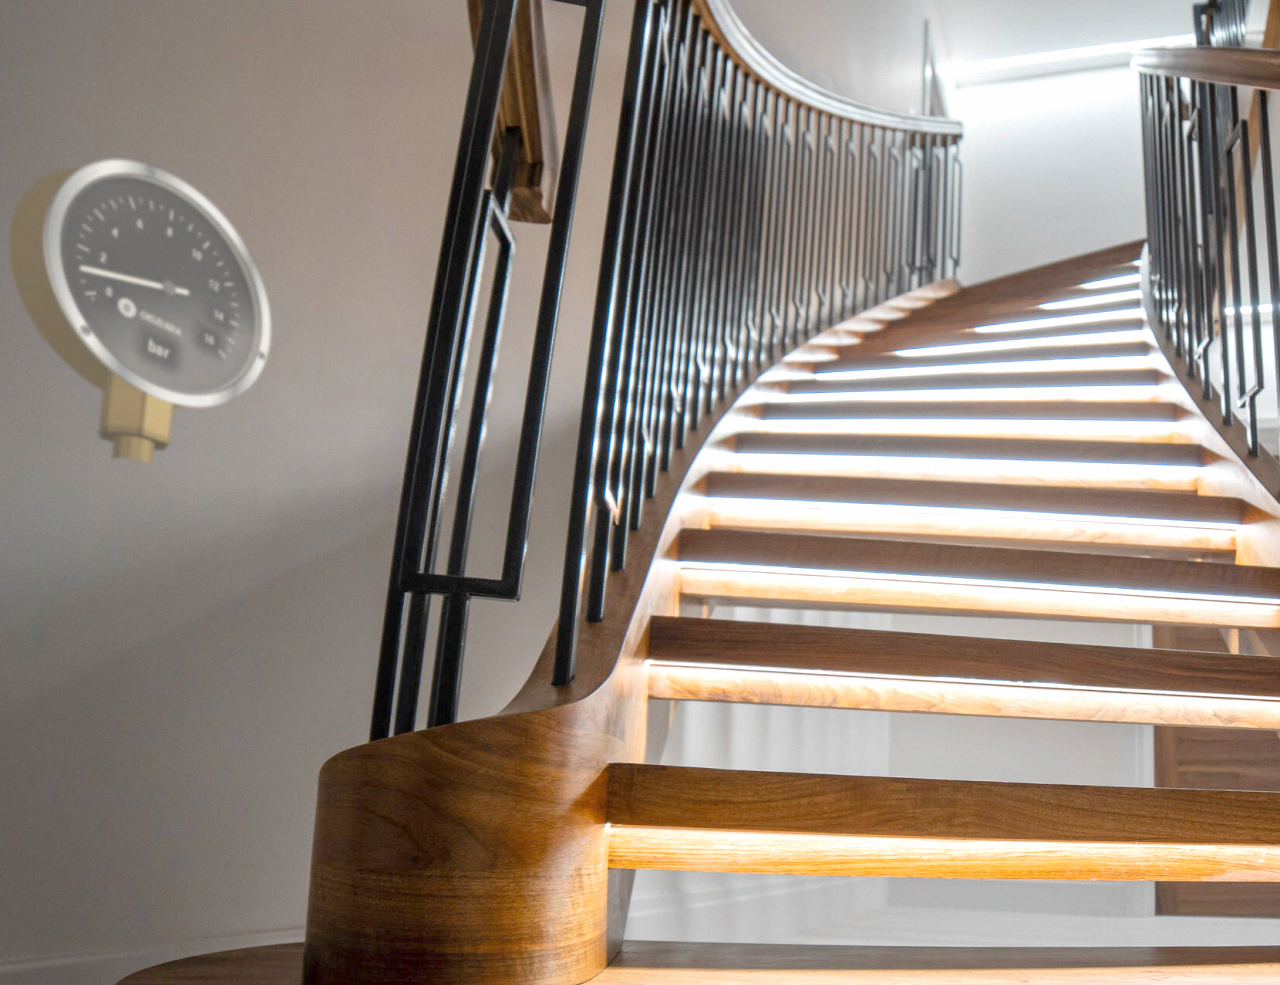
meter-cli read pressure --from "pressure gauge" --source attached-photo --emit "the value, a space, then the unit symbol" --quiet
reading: 1 bar
